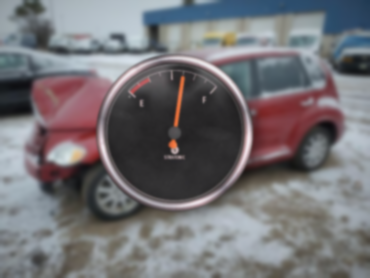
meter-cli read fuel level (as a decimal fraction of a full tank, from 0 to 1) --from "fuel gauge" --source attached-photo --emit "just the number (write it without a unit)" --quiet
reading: 0.625
